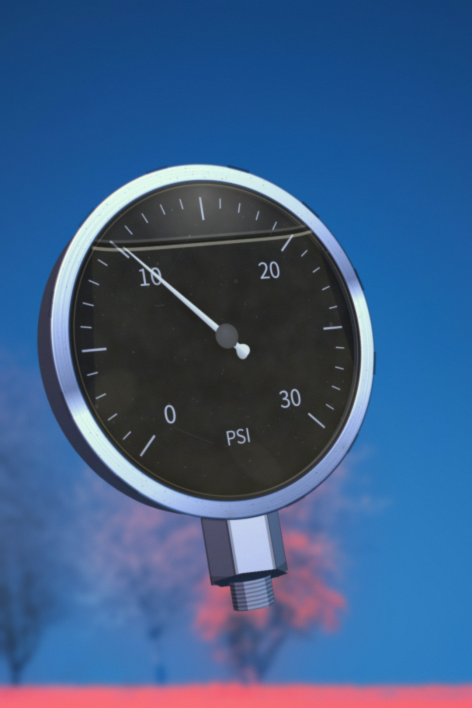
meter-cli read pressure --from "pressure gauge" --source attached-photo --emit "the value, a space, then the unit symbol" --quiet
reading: 10 psi
